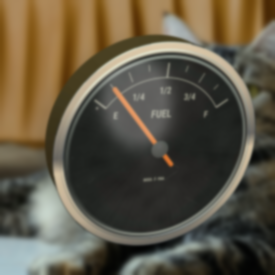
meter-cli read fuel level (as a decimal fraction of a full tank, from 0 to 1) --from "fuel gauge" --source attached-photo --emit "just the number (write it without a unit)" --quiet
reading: 0.125
